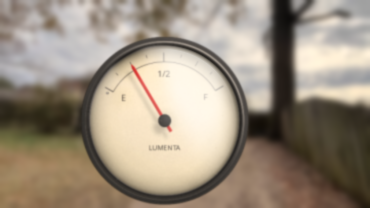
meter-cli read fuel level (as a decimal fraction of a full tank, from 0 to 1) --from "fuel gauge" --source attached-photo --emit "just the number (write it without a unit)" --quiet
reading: 0.25
